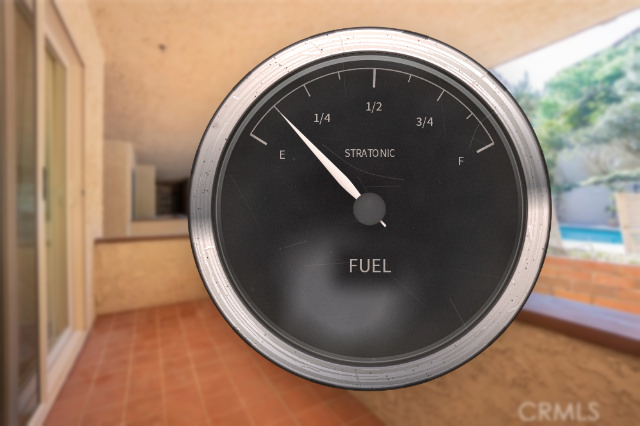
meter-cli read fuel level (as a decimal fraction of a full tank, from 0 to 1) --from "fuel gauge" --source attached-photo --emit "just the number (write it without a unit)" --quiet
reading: 0.125
